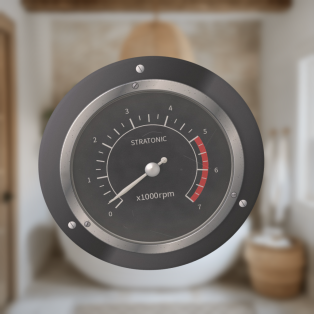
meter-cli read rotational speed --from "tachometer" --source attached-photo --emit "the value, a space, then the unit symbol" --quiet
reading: 250 rpm
